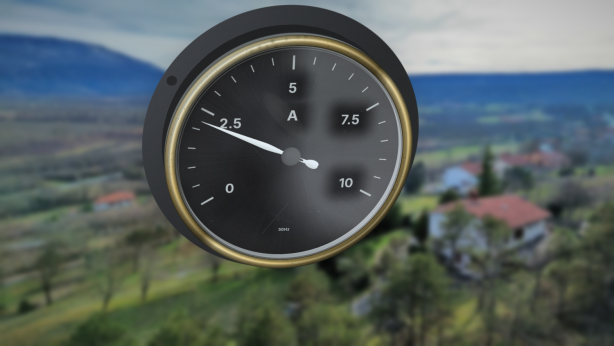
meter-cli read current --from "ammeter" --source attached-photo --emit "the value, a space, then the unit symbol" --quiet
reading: 2.25 A
